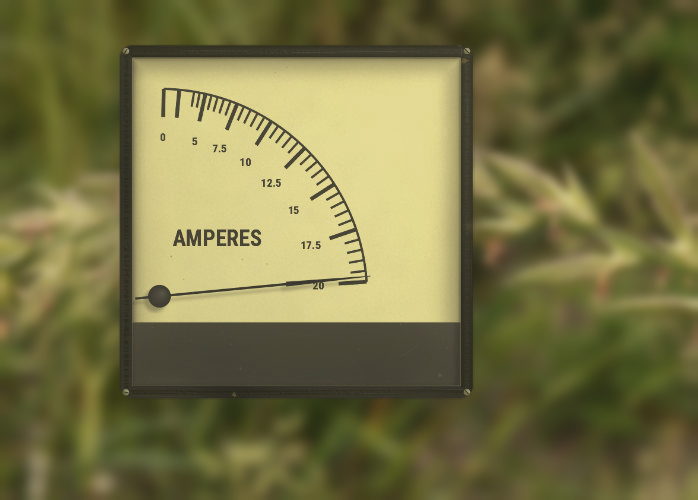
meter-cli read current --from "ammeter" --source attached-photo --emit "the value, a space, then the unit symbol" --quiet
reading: 19.75 A
